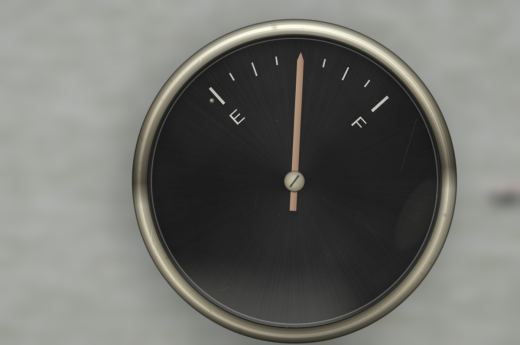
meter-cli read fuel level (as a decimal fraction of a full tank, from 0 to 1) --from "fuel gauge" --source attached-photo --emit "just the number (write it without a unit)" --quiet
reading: 0.5
